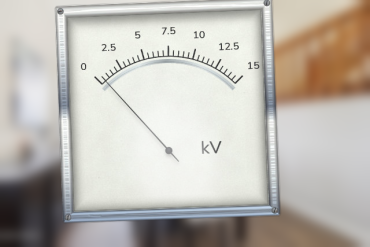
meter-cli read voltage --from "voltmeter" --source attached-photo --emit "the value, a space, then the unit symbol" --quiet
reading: 0.5 kV
